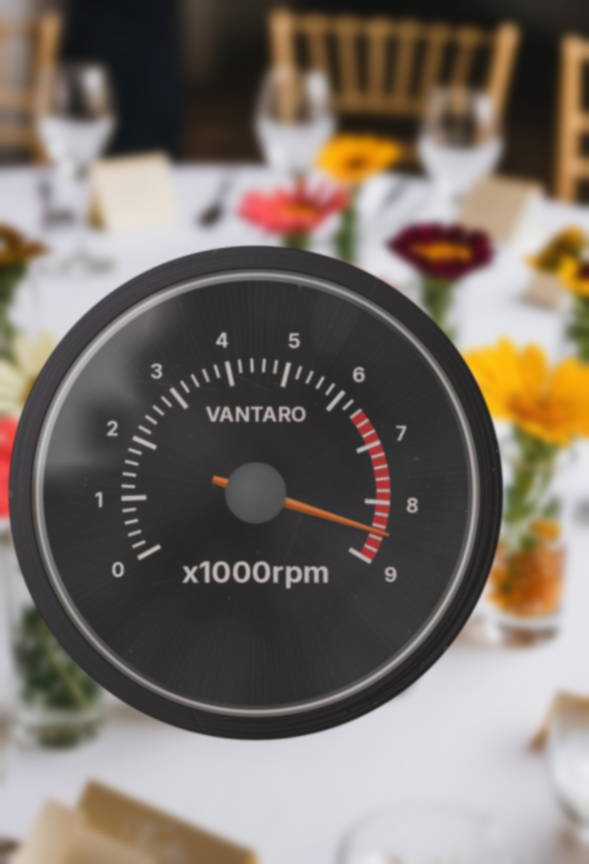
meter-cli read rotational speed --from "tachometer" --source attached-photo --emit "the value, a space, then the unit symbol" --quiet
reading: 8500 rpm
